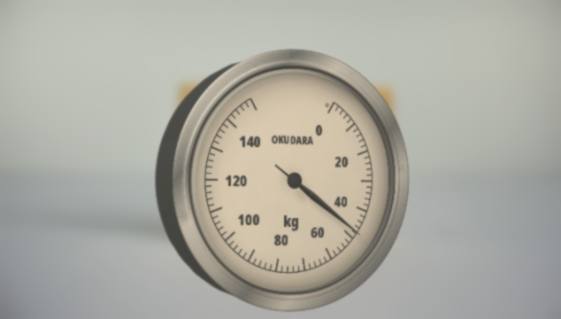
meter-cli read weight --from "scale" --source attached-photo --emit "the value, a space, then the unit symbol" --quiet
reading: 48 kg
